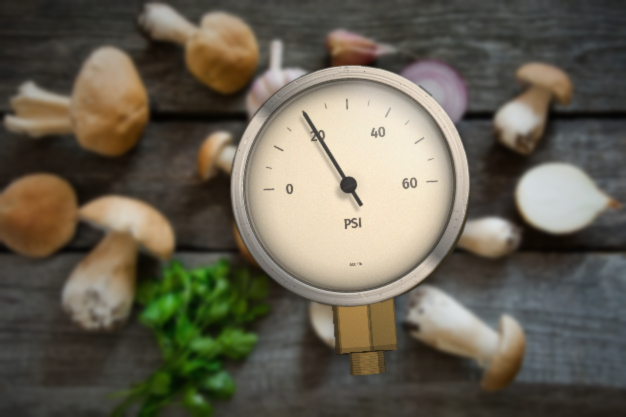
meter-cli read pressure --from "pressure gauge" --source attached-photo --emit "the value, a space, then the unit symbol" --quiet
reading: 20 psi
